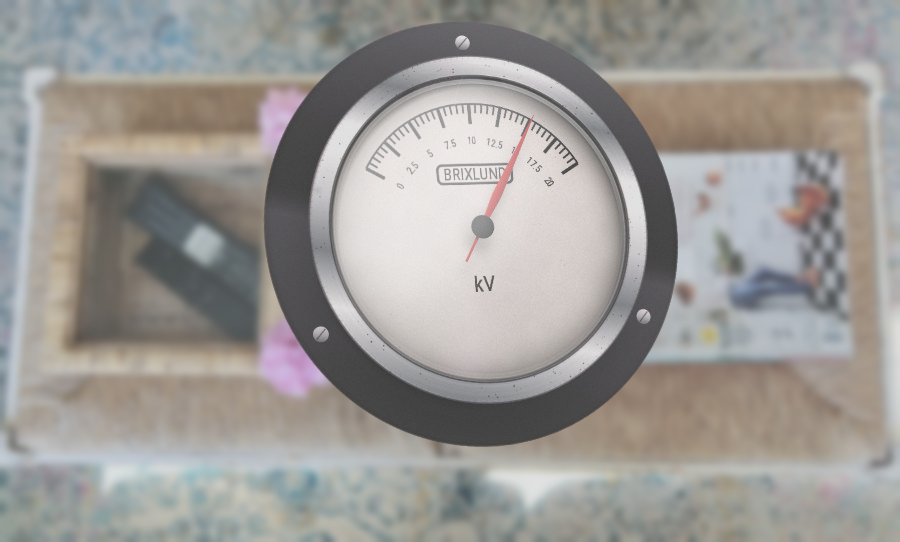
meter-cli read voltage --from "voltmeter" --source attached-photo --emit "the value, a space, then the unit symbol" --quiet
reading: 15 kV
